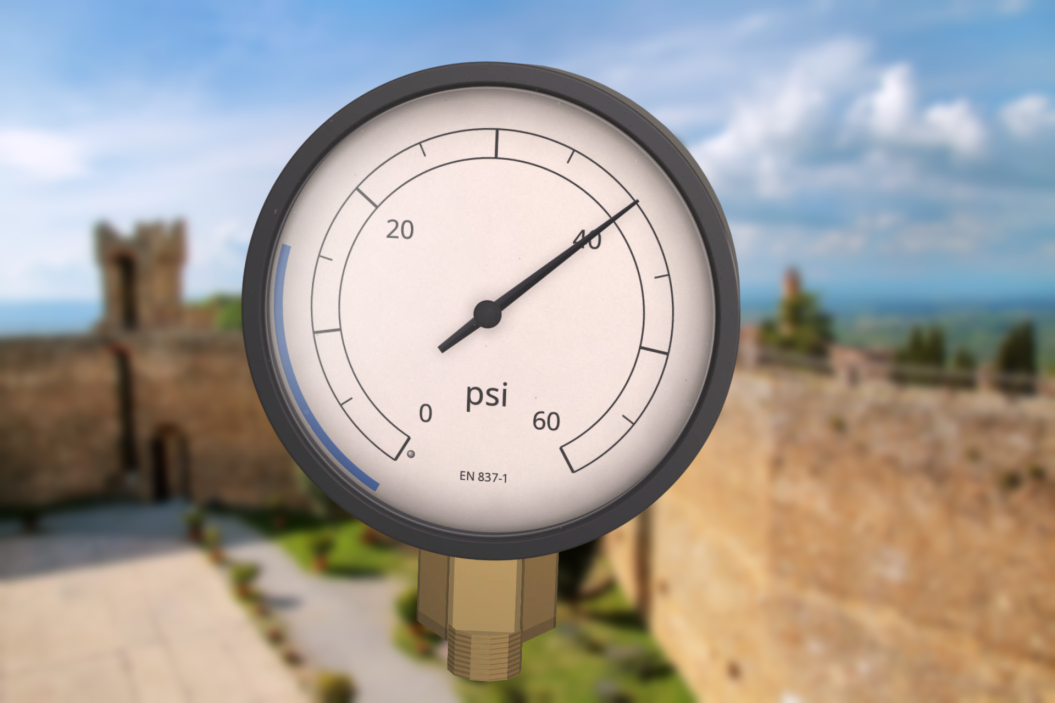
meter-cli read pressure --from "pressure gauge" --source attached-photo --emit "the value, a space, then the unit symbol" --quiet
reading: 40 psi
